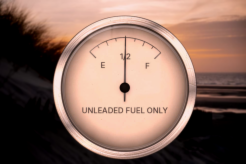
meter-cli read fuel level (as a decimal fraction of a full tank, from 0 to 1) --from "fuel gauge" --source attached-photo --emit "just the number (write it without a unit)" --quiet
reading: 0.5
